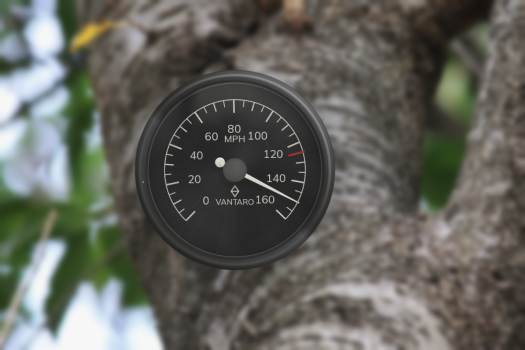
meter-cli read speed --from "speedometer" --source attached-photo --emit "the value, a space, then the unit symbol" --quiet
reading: 150 mph
